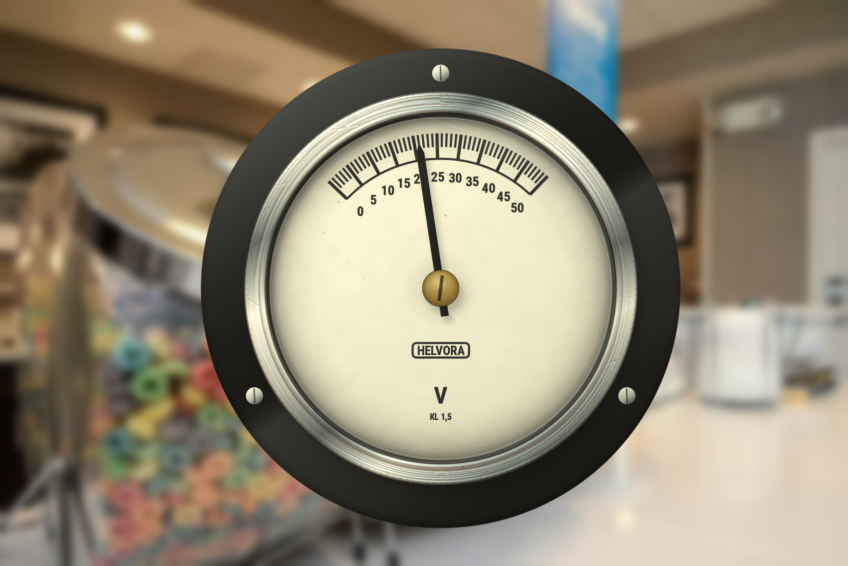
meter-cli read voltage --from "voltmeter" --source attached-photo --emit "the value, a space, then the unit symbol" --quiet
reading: 21 V
